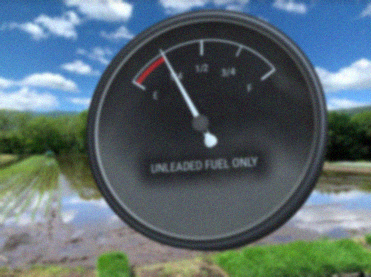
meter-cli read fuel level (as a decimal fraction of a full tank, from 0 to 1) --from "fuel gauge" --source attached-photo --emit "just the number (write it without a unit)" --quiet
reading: 0.25
